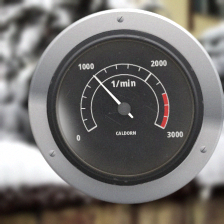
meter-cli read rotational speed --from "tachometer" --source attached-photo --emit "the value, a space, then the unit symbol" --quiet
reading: 1000 rpm
